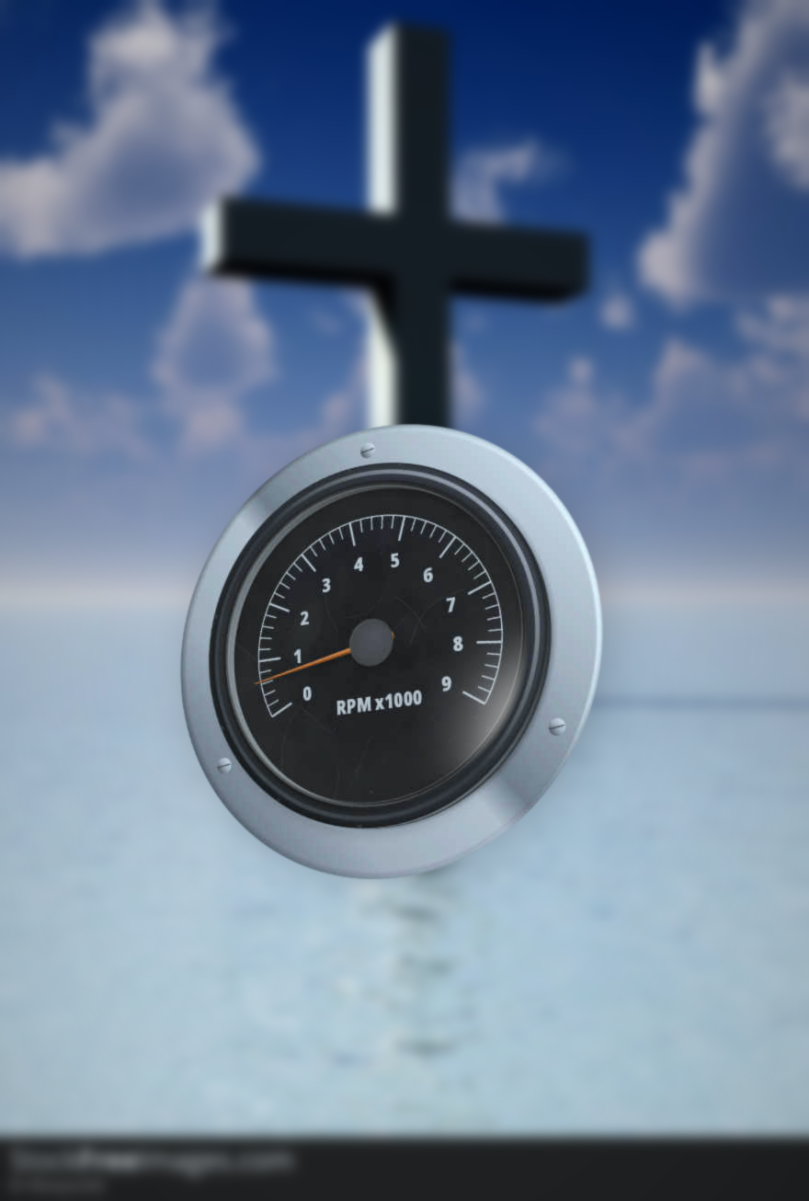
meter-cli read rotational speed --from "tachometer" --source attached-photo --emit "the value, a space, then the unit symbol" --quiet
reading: 600 rpm
